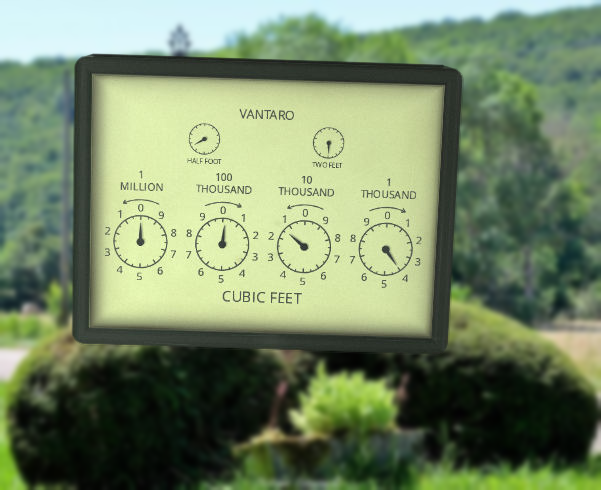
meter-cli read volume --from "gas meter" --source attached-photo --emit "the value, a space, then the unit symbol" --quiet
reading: 1400 ft³
